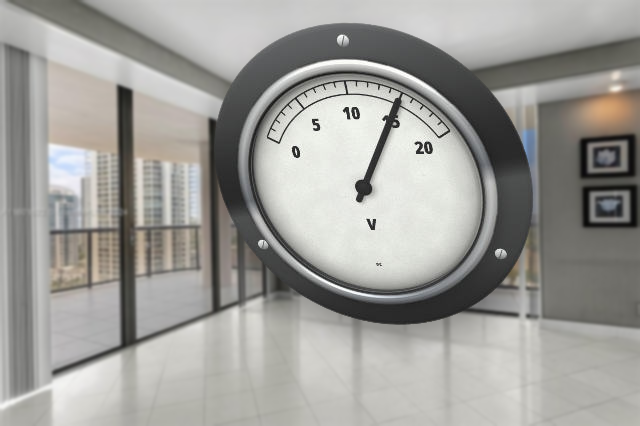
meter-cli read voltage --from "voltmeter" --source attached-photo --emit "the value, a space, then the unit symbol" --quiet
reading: 15 V
